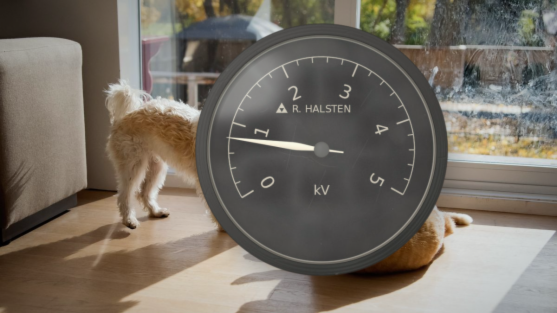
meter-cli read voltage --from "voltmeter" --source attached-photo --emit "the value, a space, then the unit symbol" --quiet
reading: 0.8 kV
